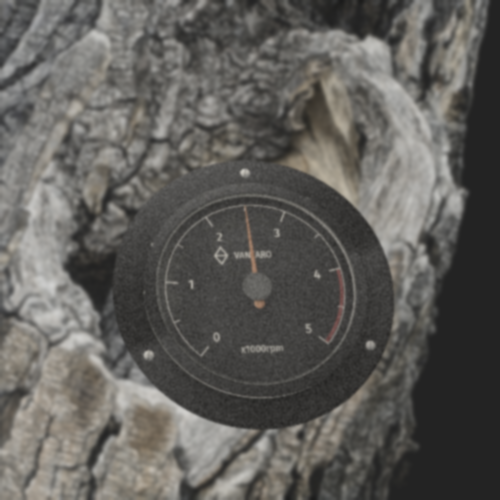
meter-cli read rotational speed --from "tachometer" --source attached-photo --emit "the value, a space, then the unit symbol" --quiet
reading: 2500 rpm
